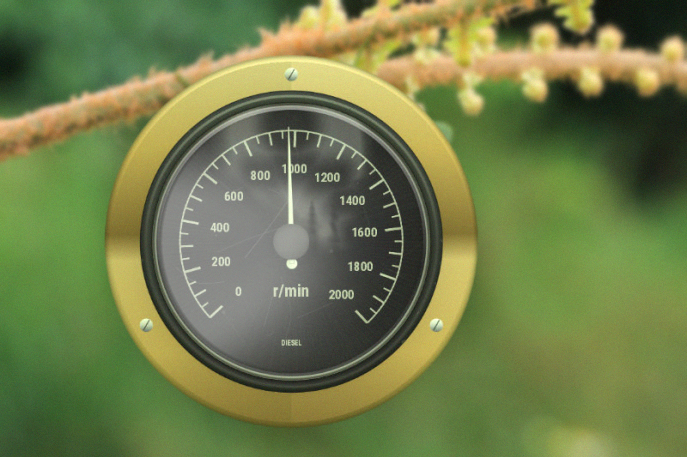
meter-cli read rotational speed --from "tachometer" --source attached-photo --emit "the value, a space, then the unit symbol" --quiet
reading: 975 rpm
